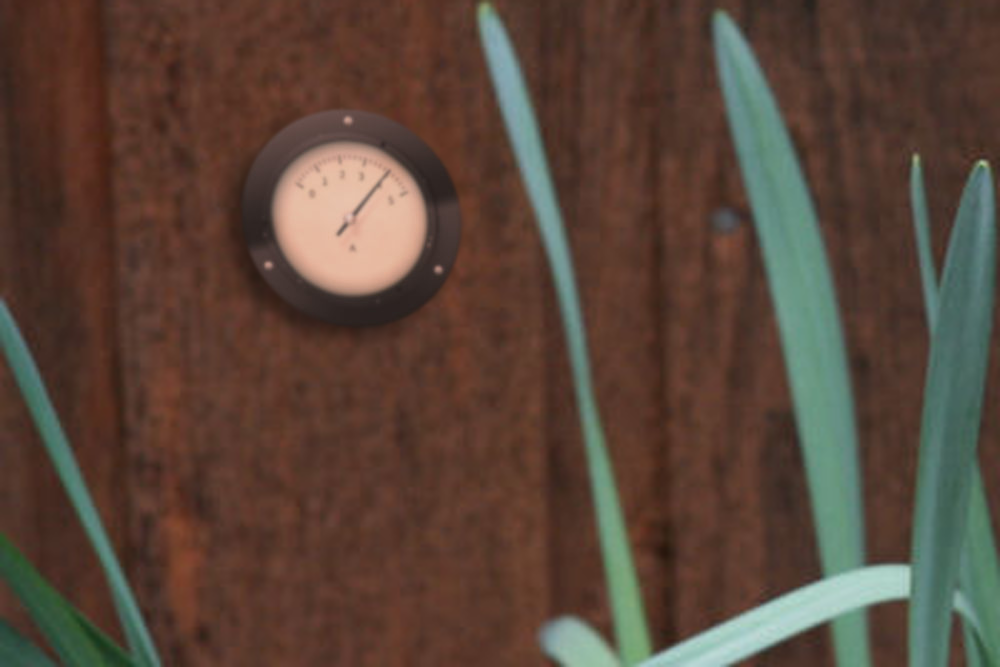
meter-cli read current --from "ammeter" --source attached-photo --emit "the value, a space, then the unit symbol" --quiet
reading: 4 A
